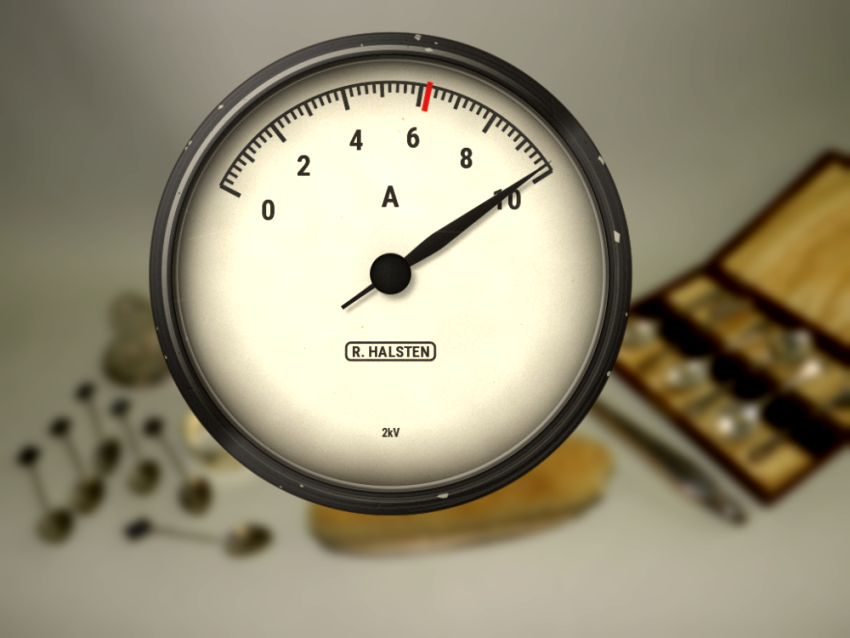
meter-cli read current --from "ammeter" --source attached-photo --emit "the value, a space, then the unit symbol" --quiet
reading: 9.8 A
